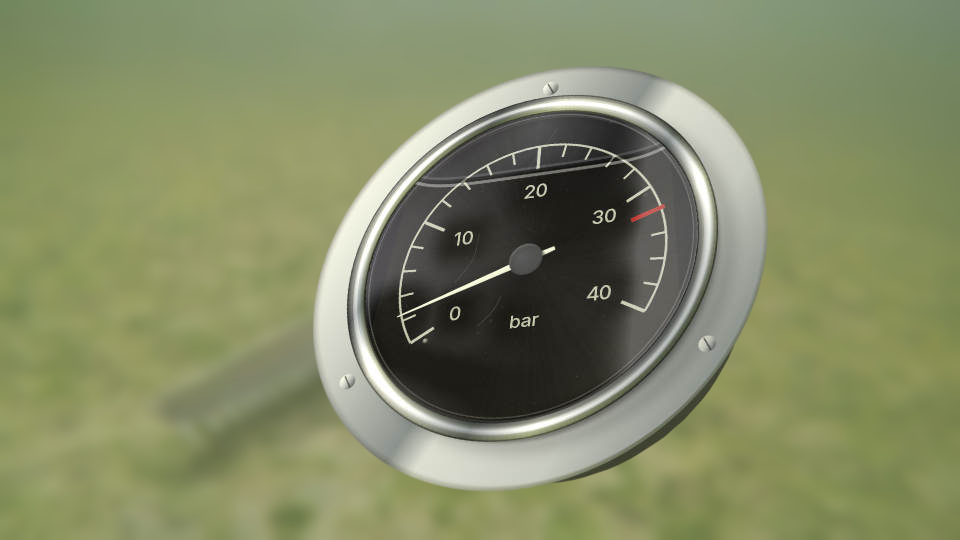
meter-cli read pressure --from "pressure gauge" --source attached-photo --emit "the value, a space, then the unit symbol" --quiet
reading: 2 bar
